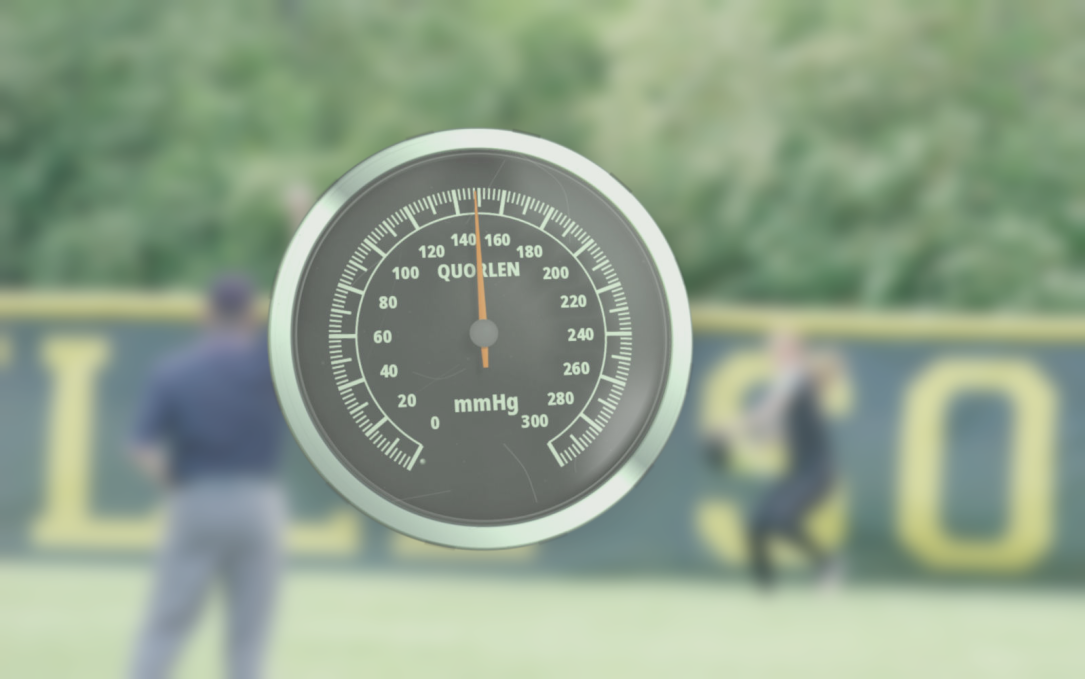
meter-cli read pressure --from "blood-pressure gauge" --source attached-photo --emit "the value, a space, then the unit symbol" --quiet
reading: 148 mmHg
